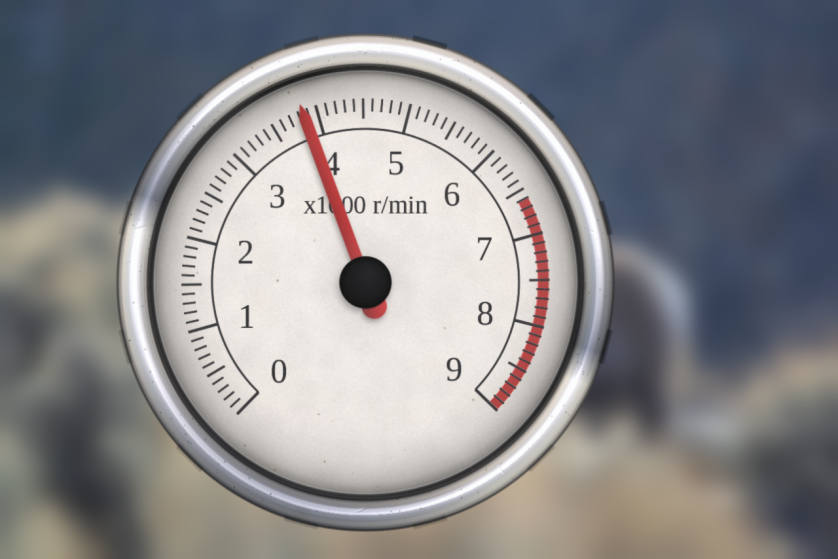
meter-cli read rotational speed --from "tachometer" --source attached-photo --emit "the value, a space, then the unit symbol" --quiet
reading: 3850 rpm
